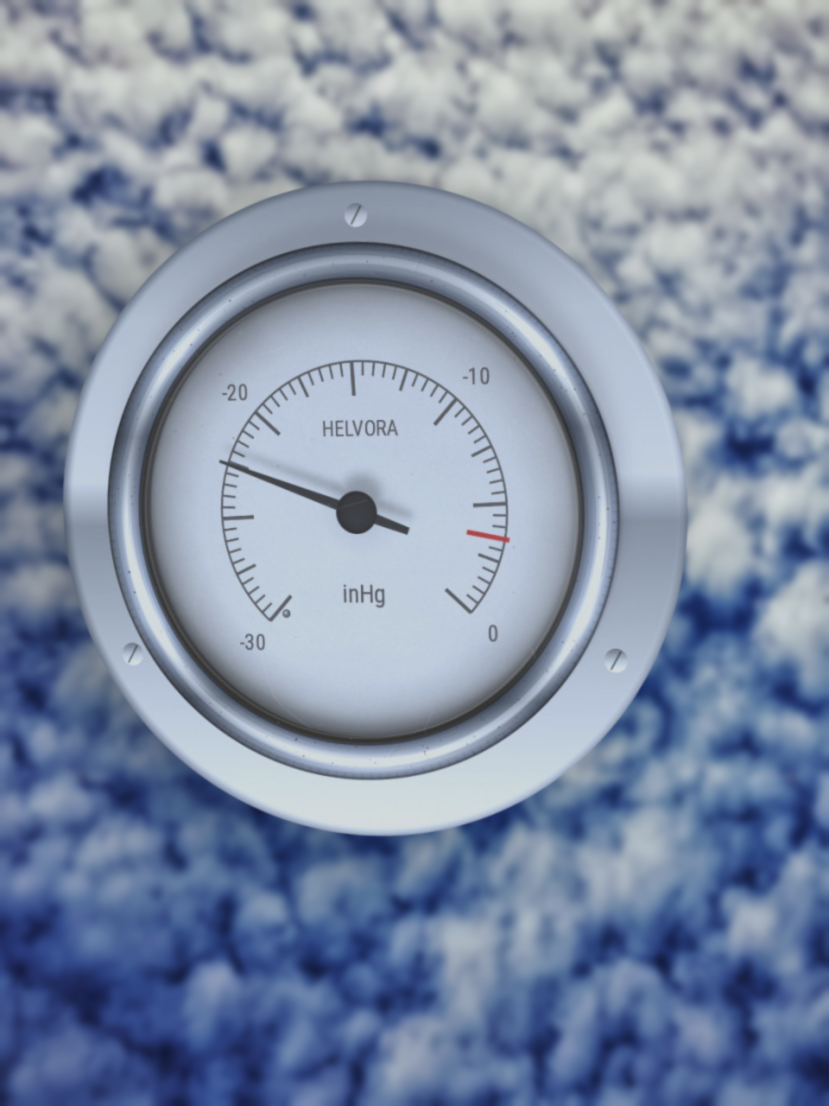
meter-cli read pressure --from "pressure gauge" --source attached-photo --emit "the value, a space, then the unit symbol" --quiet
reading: -22.5 inHg
